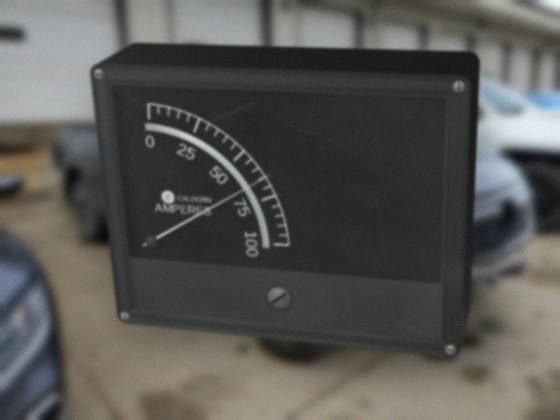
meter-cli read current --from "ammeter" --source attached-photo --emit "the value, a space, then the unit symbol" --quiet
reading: 65 A
